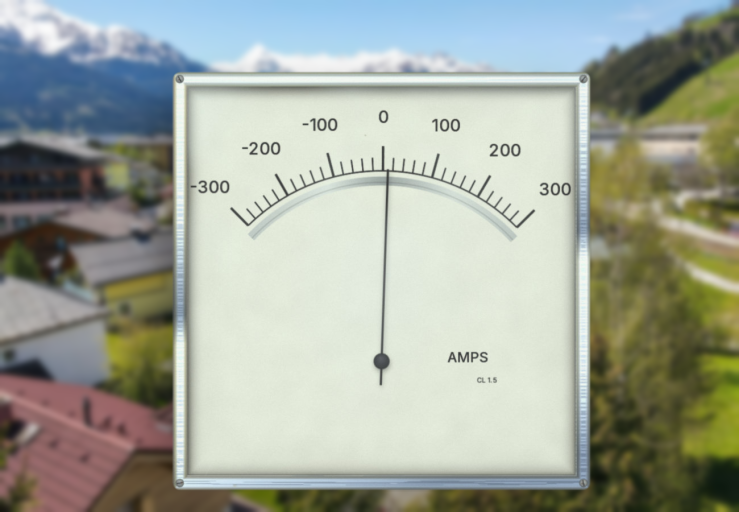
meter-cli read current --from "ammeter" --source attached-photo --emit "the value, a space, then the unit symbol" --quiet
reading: 10 A
